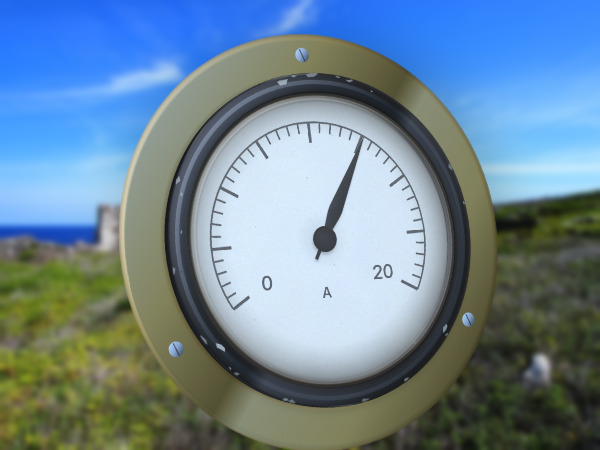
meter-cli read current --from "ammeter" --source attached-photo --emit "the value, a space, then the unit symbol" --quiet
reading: 12.5 A
